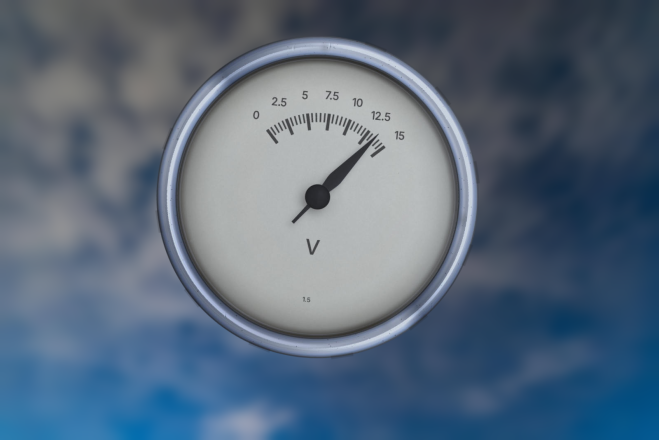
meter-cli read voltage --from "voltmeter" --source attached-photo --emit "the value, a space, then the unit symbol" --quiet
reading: 13.5 V
